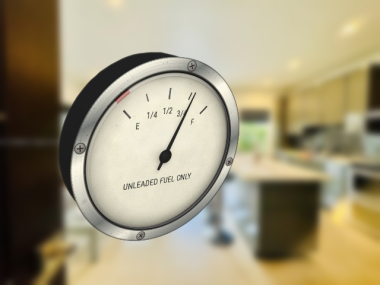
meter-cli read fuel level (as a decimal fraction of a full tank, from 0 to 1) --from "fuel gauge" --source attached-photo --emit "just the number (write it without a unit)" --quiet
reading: 0.75
